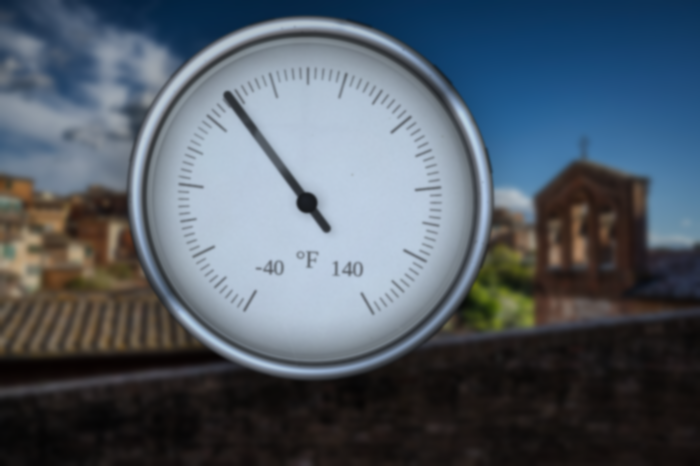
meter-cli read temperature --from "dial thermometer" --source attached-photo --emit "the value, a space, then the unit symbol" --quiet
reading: 28 °F
